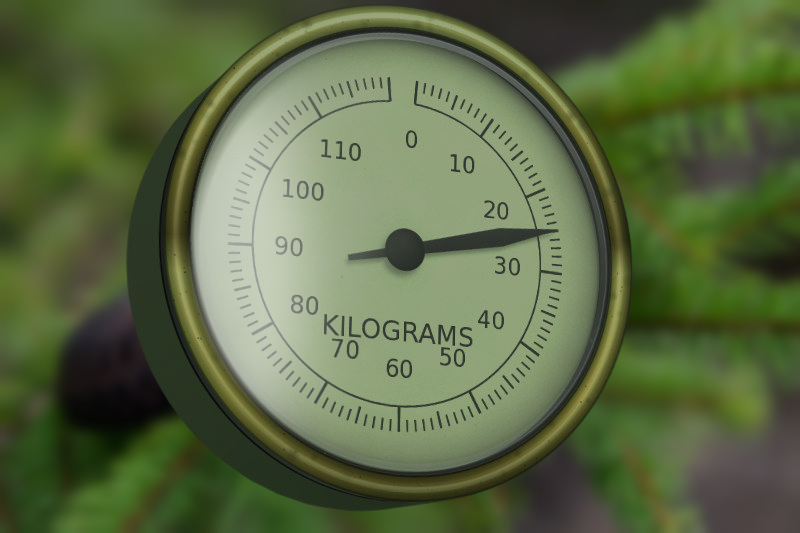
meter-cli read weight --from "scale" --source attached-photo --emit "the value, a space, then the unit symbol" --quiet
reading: 25 kg
